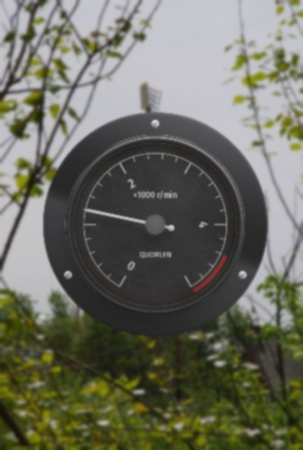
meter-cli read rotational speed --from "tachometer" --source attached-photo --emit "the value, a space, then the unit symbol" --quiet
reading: 1200 rpm
